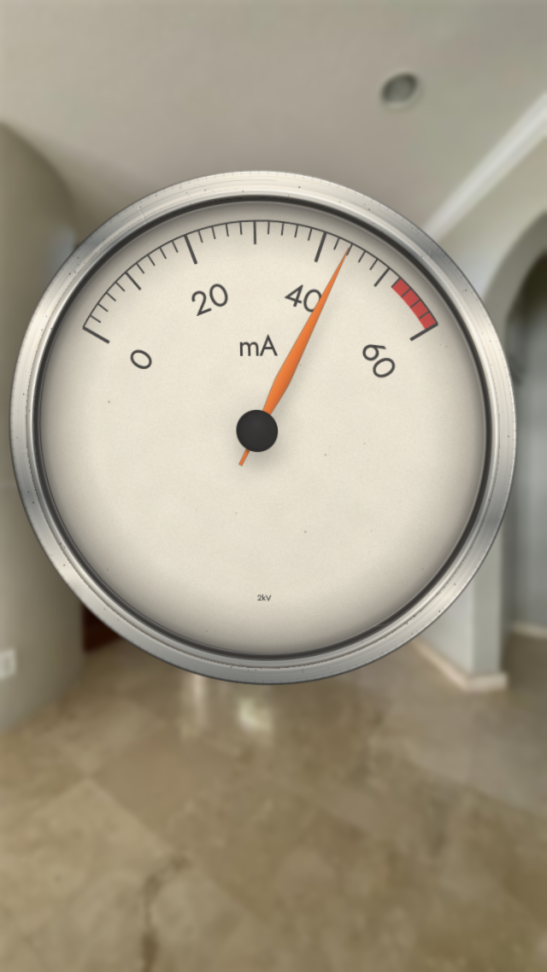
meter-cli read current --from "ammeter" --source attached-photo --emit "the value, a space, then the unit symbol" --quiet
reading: 44 mA
